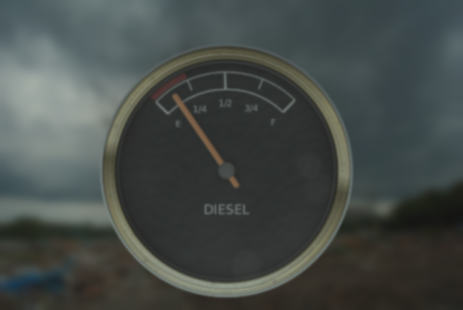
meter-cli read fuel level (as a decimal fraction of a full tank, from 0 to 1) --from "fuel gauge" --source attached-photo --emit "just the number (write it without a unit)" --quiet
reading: 0.125
